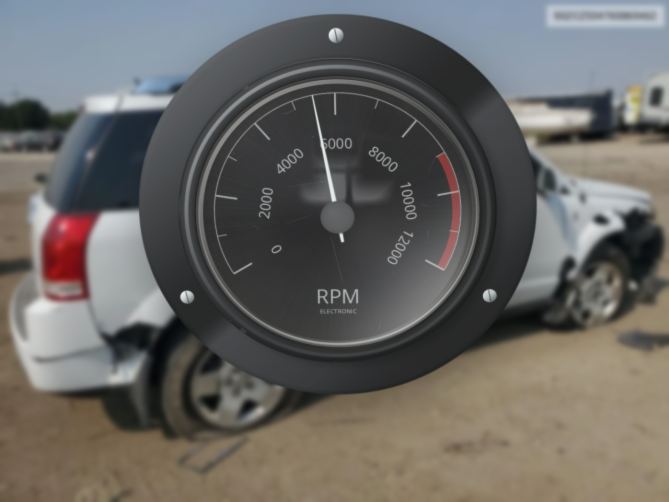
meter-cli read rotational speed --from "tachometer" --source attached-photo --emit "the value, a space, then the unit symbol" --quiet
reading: 5500 rpm
